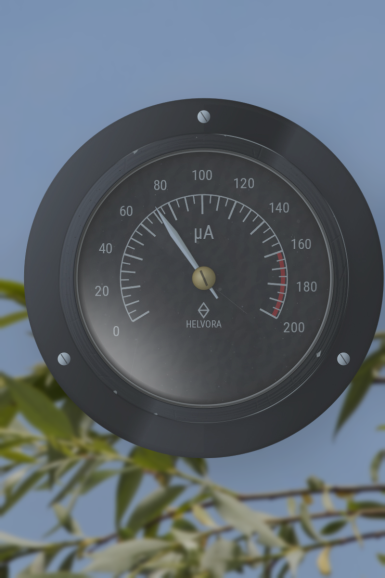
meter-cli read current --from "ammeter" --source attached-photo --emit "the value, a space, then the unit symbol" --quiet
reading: 72.5 µA
